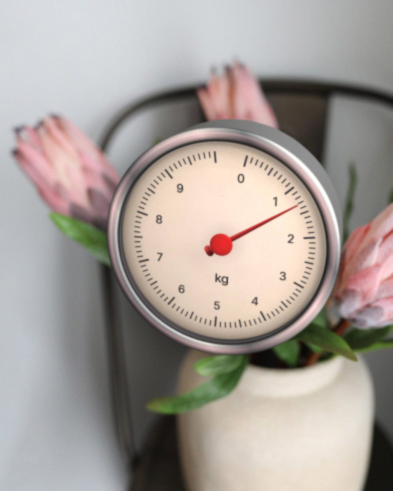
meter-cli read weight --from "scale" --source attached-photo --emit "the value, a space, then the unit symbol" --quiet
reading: 1.3 kg
